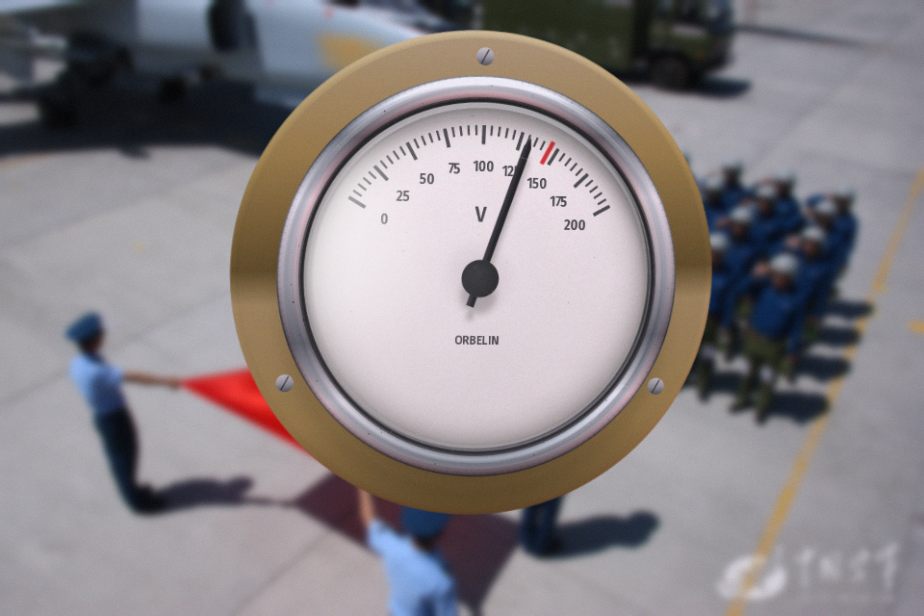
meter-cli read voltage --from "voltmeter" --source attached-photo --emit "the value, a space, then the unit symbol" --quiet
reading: 130 V
